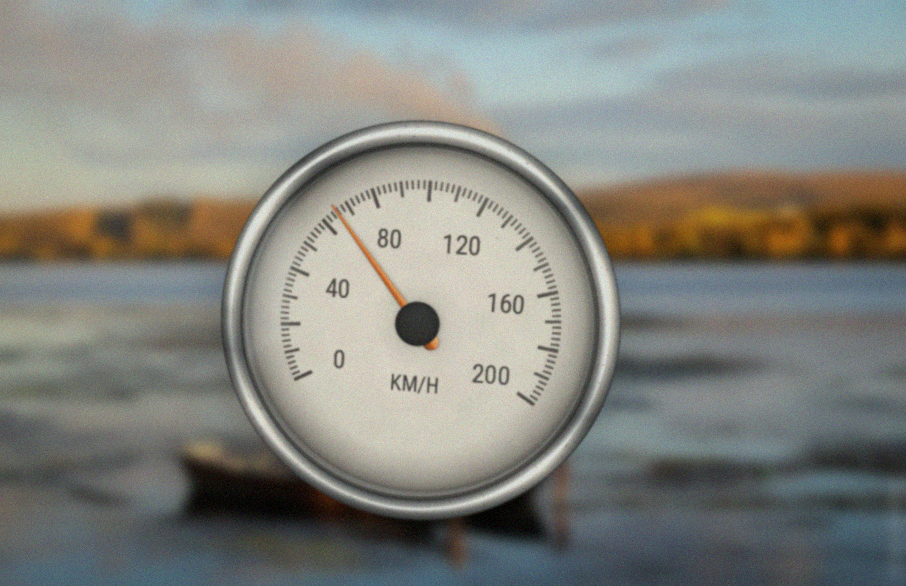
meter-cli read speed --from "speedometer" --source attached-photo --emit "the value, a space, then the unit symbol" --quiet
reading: 66 km/h
